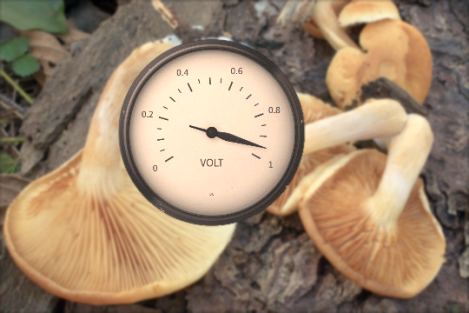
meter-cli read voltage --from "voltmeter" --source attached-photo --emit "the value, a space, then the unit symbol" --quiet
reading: 0.95 V
